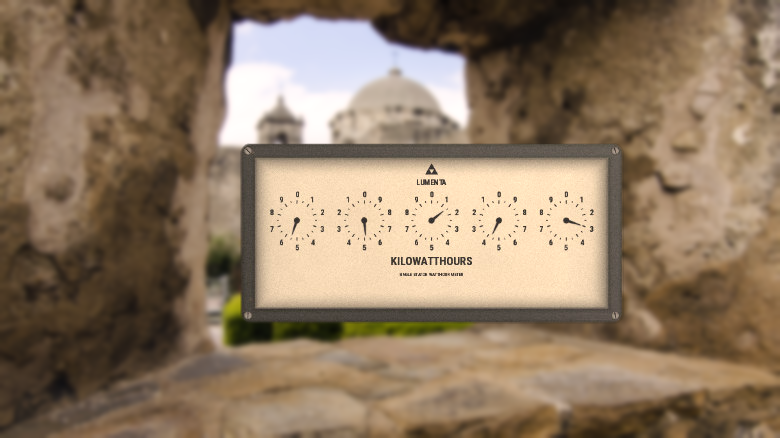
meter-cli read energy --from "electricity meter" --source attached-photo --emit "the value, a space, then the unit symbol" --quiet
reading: 55143 kWh
